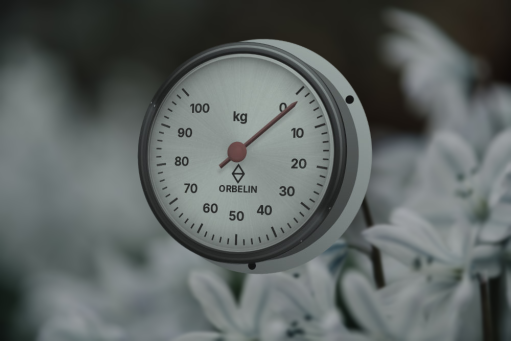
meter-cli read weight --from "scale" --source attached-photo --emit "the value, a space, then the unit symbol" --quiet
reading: 2 kg
